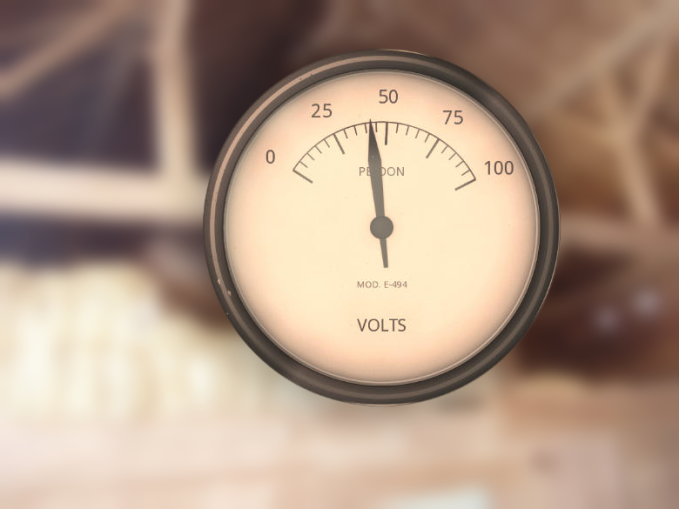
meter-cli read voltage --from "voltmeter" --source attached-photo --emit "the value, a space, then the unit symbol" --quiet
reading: 42.5 V
